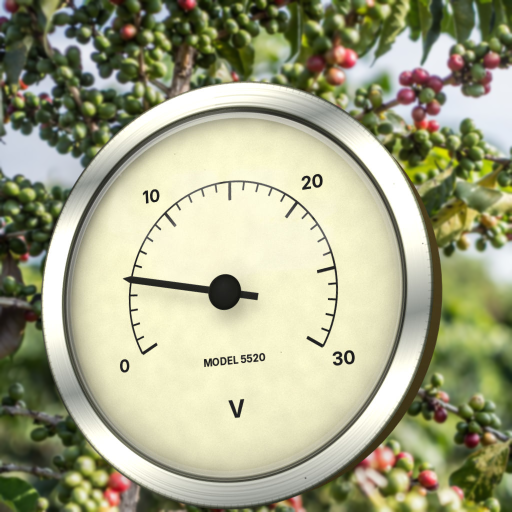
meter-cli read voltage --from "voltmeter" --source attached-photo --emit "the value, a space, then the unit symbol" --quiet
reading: 5 V
